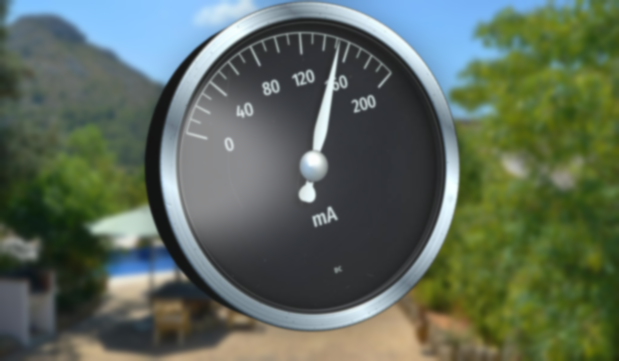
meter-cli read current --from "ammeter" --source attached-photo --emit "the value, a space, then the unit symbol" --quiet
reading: 150 mA
